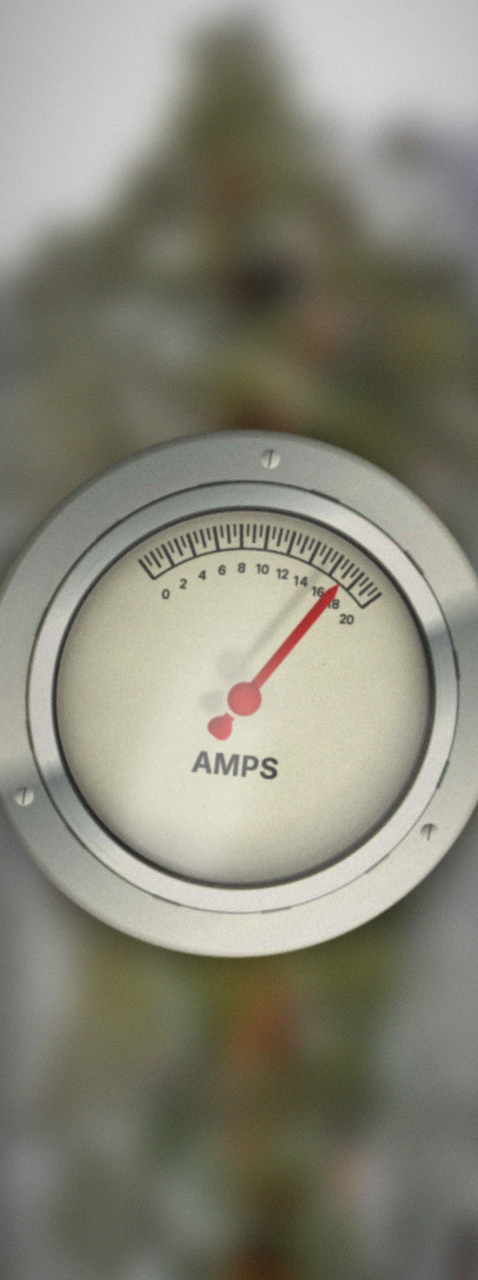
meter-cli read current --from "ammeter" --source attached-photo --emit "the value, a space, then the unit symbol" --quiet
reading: 17 A
